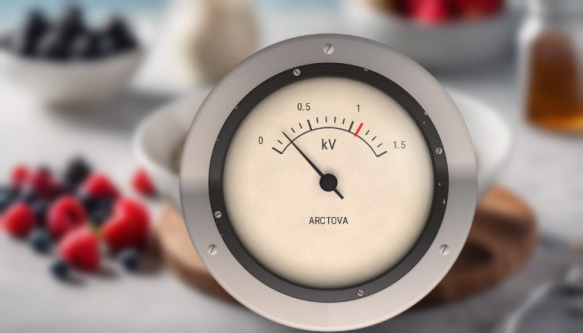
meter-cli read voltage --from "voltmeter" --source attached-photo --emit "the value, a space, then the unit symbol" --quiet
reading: 0.2 kV
